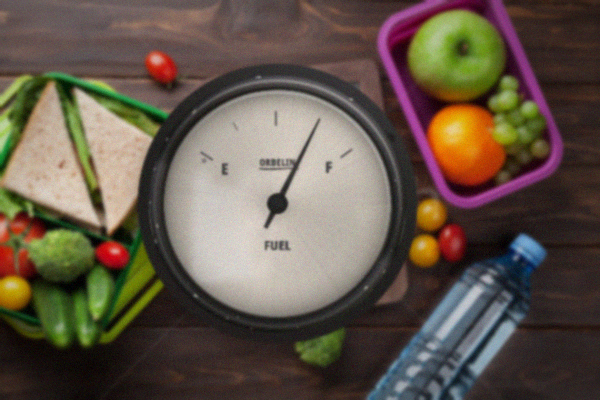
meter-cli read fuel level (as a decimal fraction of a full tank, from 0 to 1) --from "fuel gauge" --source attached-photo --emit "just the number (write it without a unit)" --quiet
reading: 0.75
